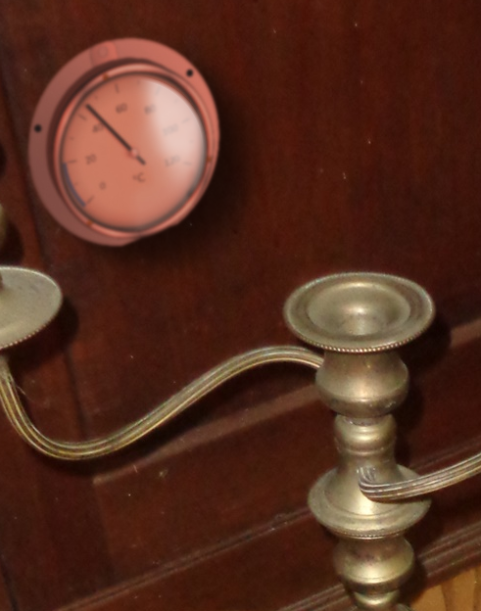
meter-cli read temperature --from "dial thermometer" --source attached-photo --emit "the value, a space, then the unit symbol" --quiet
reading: 45 °C
